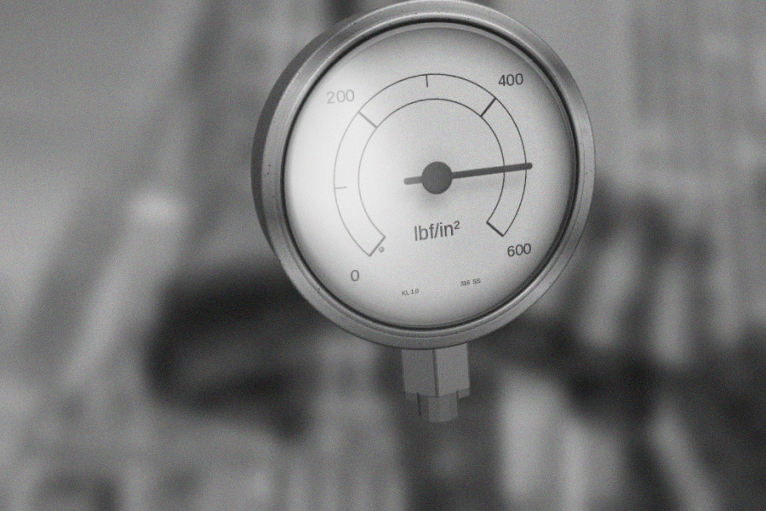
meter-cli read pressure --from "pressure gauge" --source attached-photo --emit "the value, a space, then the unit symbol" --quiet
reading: 500 psi
